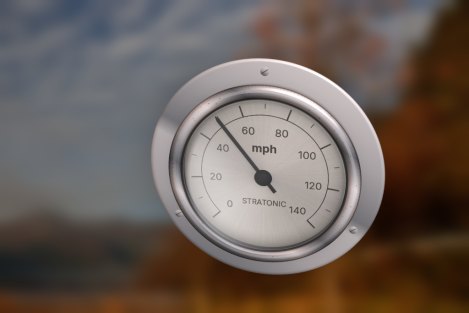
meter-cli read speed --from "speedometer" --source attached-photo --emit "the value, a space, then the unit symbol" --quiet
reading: 50 mph
